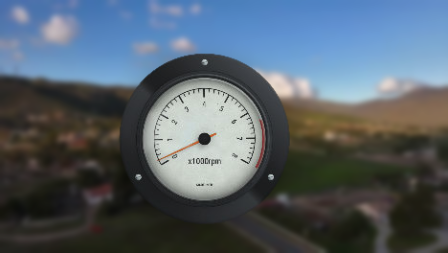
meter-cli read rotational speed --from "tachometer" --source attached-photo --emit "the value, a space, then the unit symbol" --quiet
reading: 200 rpm
